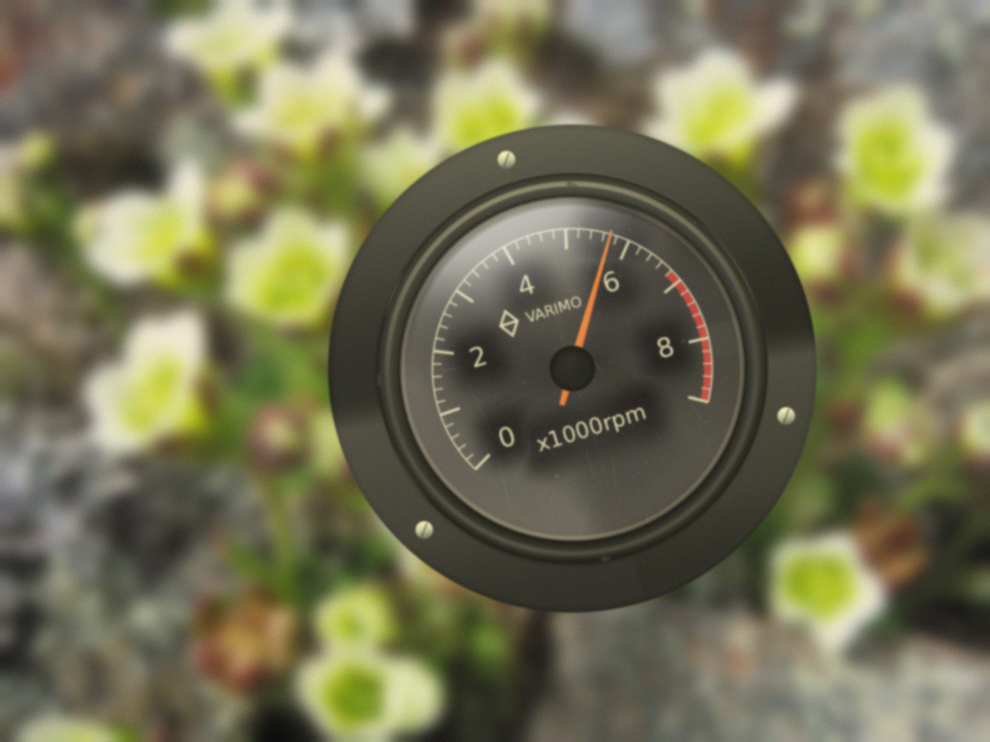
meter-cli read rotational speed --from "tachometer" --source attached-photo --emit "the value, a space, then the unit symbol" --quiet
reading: 5700 rpm
